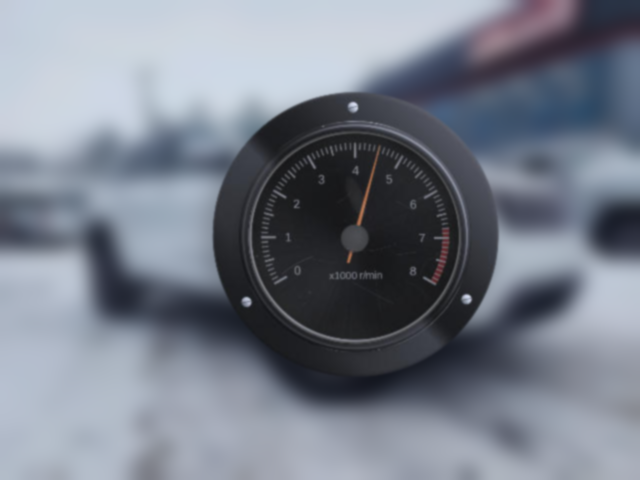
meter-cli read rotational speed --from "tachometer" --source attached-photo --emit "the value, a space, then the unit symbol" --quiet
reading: 4500 rpm
